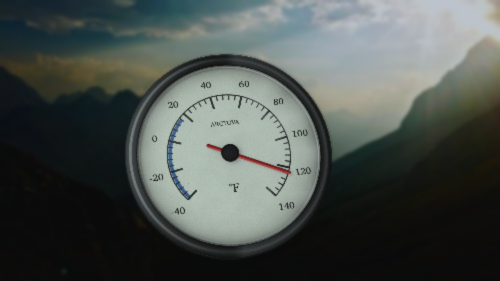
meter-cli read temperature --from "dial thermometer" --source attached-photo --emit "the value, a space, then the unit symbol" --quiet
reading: 124 °F
